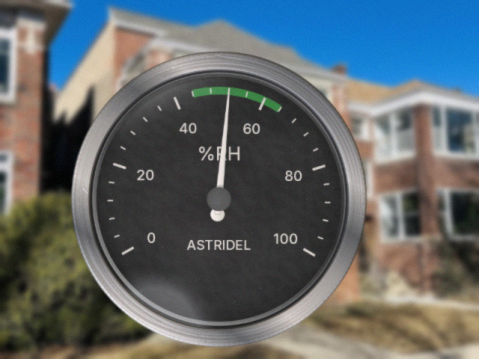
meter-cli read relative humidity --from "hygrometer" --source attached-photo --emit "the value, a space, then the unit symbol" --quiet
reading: 52 %
